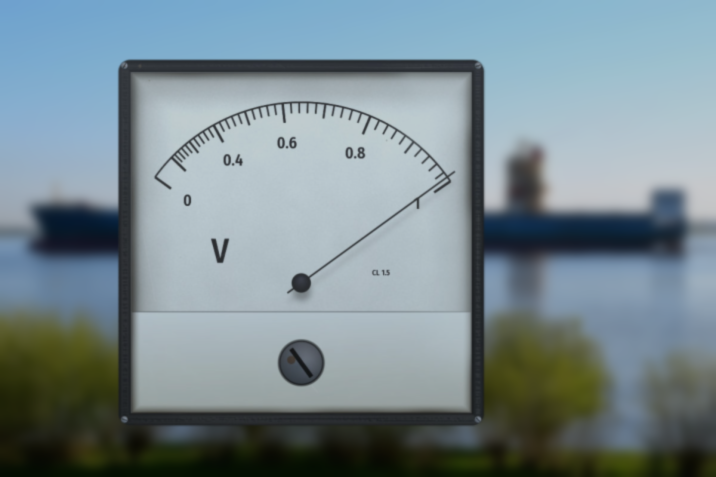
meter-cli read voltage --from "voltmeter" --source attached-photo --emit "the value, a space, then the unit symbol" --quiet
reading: 0.99 V
